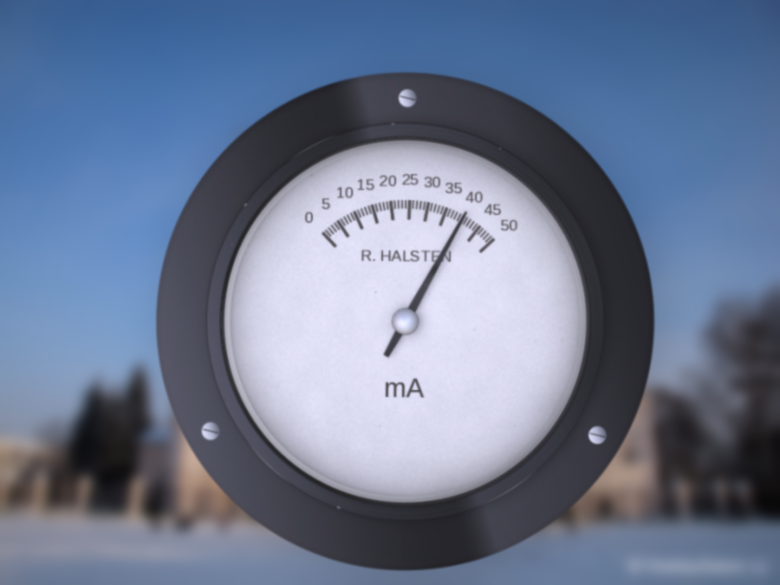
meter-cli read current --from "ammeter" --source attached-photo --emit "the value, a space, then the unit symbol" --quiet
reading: 40 mA
